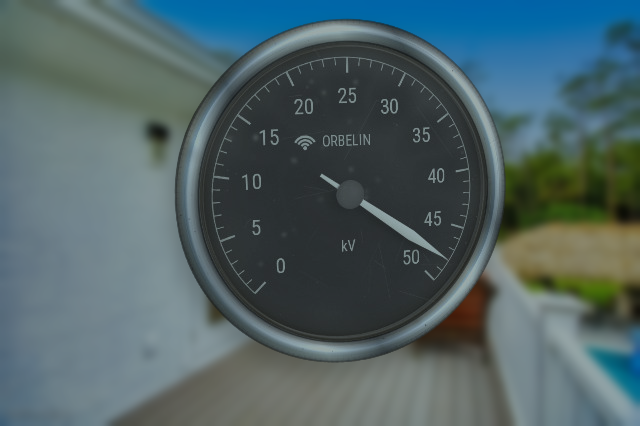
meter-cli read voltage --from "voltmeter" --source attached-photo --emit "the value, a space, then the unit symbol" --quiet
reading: 48 kV
